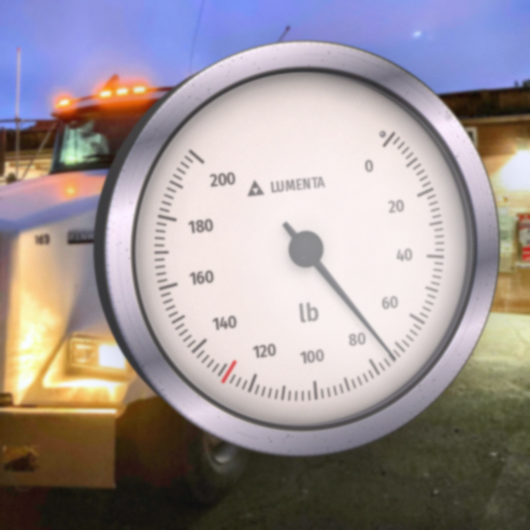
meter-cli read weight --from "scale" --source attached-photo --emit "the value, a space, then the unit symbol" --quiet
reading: 74 lb
